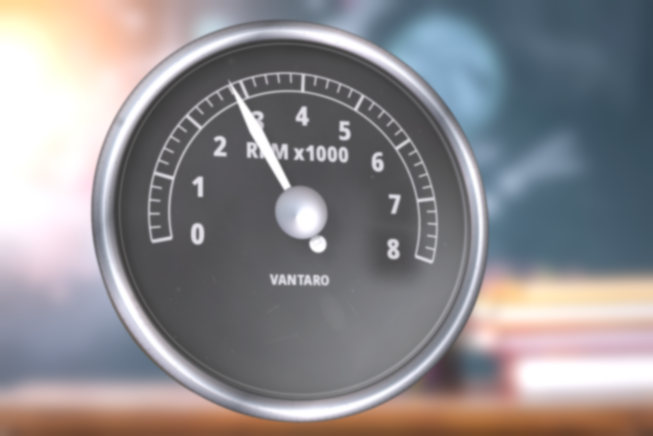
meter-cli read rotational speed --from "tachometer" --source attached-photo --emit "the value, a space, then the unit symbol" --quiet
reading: 2800 rpm
